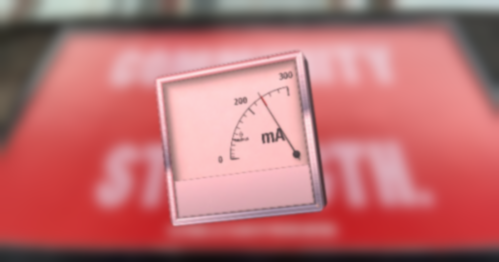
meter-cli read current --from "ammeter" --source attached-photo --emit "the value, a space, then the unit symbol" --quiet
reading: 240 mA
